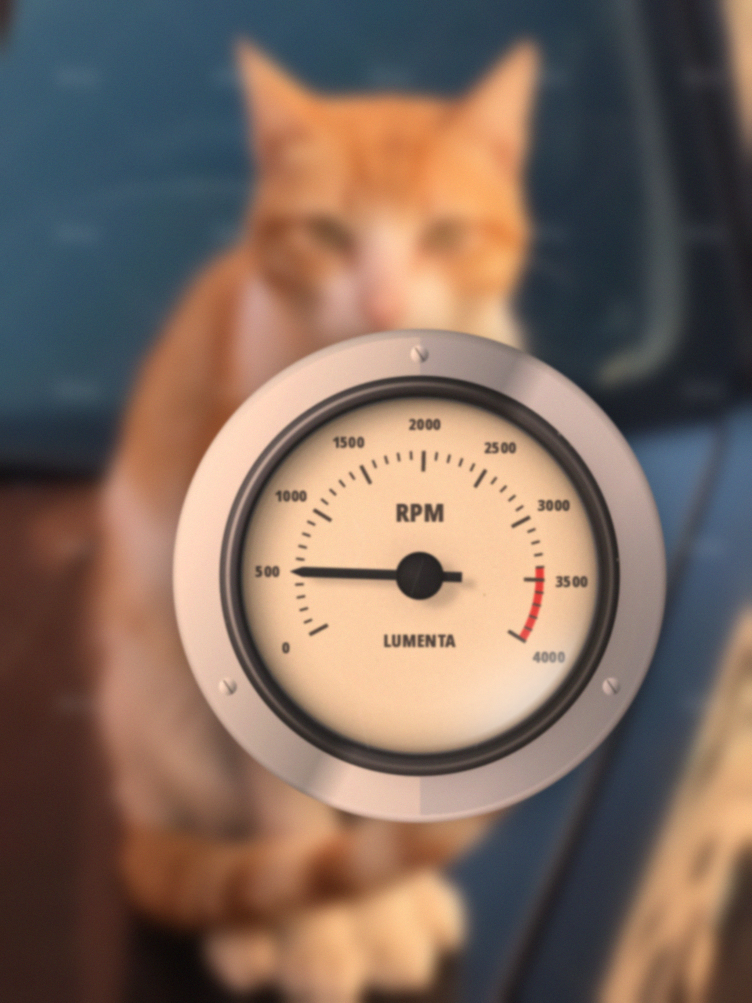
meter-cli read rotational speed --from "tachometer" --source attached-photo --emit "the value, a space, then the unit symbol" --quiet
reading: 500 rpm
